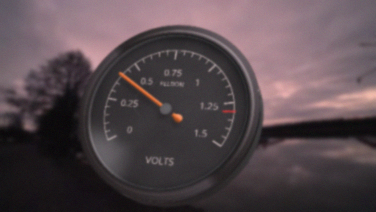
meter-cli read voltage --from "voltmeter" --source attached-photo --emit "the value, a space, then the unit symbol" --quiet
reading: 0.4 V
